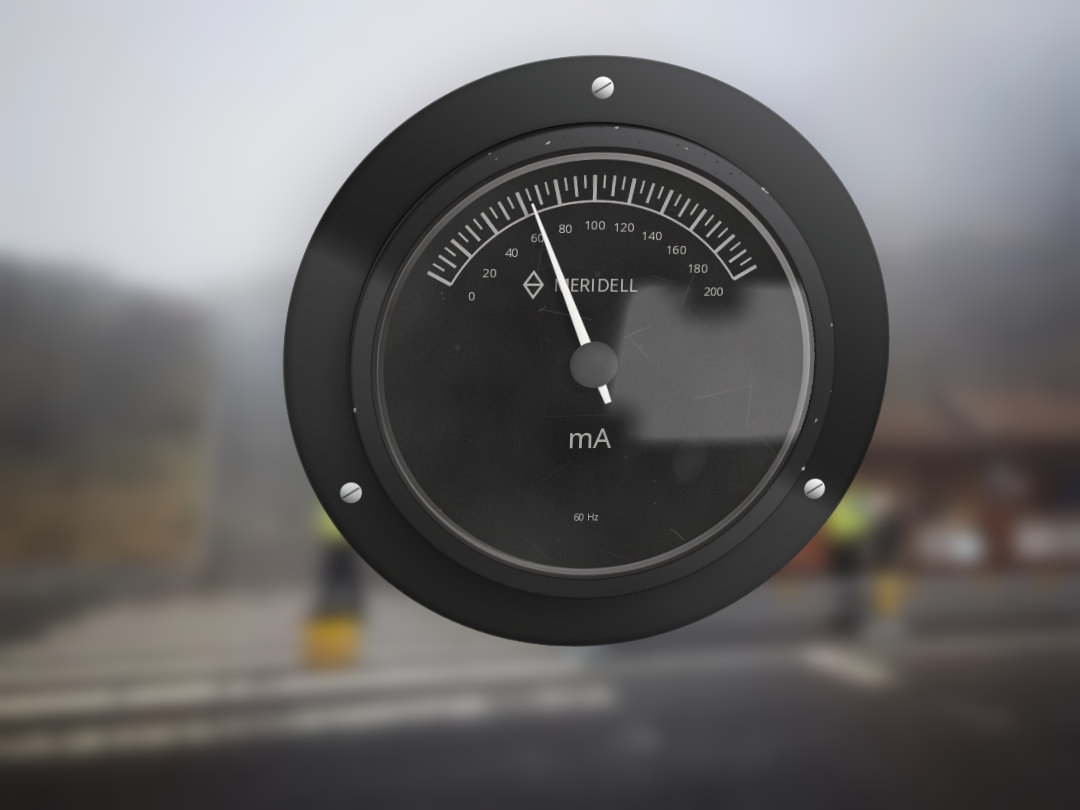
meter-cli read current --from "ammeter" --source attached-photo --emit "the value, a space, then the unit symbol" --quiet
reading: 65 mA
